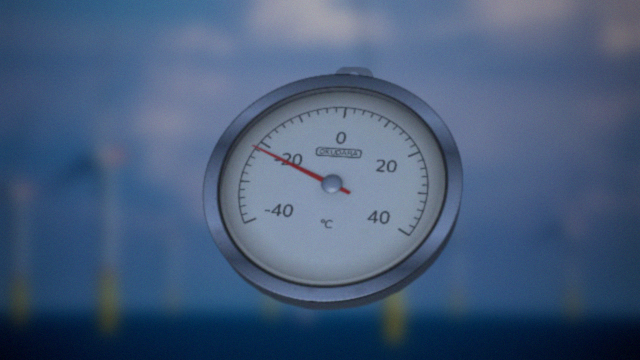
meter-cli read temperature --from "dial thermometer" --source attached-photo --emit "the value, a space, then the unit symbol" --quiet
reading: -22 °C
